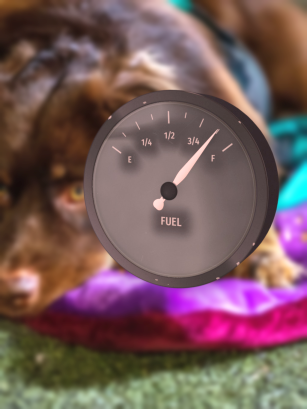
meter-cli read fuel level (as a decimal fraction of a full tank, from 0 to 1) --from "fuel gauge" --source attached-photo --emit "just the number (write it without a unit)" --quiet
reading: 0.875
